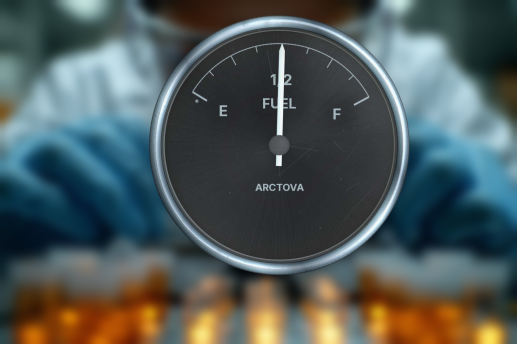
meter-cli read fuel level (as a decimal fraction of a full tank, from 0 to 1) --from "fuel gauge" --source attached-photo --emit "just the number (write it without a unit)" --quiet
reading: 0.5
